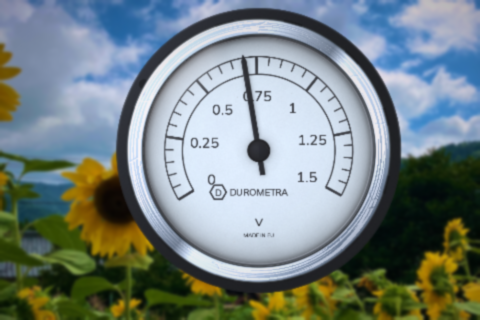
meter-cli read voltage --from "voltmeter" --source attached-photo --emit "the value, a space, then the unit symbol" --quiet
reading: 0.7 V
